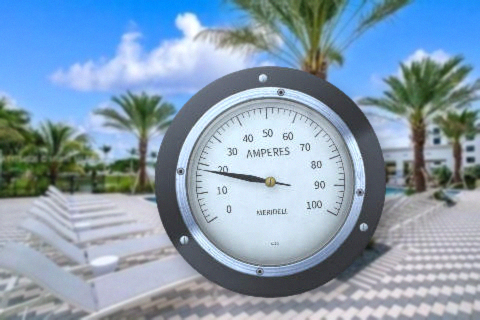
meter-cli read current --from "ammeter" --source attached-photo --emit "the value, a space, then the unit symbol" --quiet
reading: 18 A
